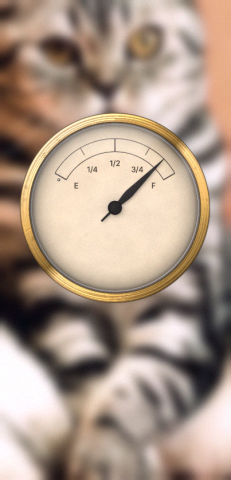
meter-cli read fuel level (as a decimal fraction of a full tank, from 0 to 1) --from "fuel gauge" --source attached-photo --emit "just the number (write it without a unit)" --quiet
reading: 0.875
